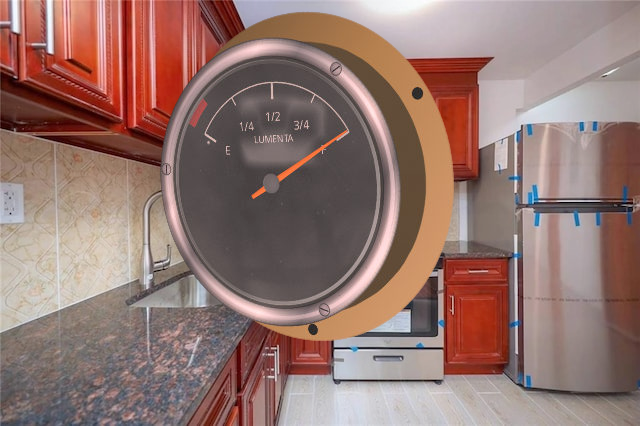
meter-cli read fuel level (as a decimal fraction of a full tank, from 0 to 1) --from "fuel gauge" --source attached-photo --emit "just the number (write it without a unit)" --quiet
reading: 1
